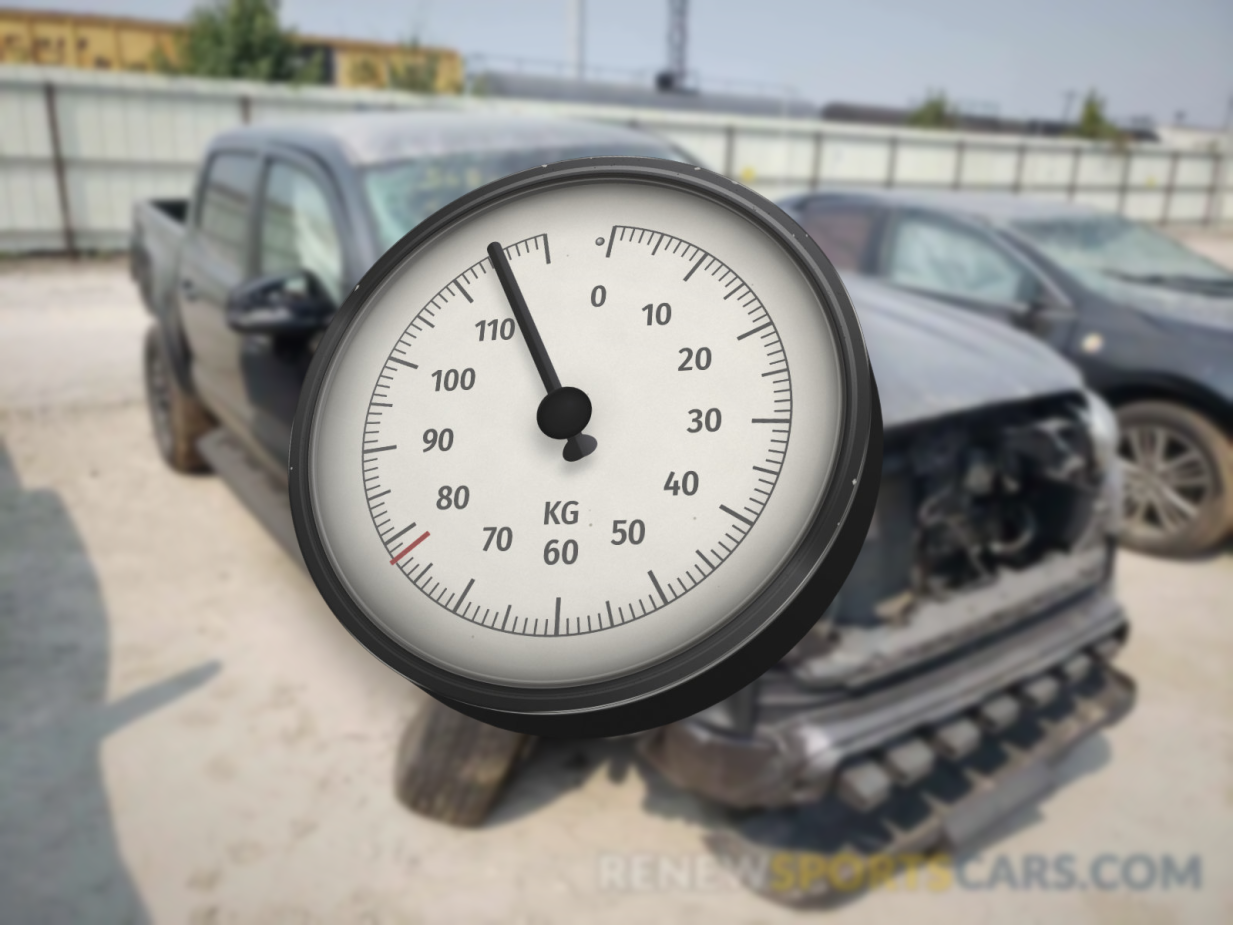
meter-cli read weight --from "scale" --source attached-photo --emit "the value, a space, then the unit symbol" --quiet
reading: 115 kg
